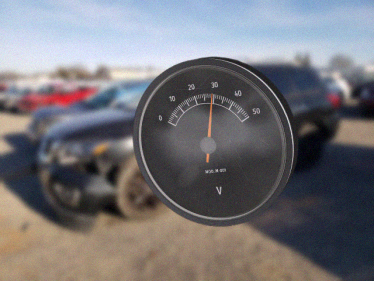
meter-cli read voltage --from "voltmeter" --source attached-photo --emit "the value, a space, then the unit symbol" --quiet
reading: 30 V
